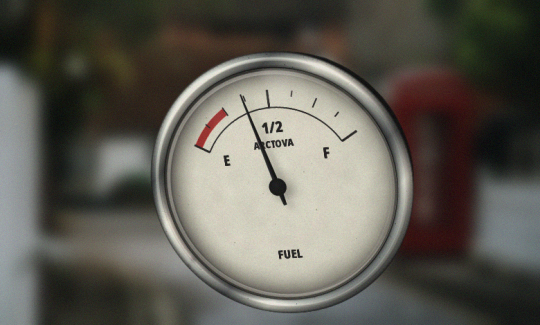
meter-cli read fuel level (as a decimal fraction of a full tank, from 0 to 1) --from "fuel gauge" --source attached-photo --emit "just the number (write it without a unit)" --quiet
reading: 0.375
